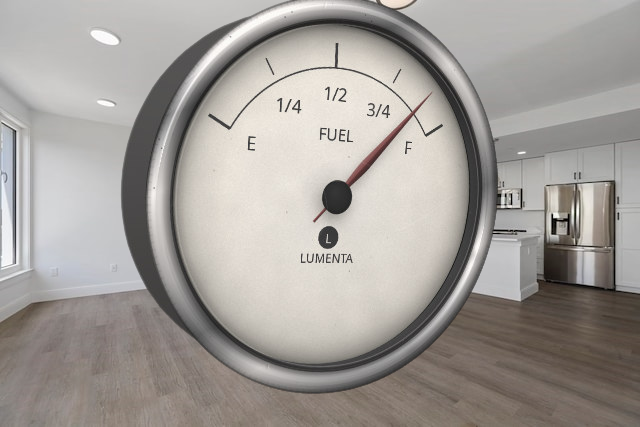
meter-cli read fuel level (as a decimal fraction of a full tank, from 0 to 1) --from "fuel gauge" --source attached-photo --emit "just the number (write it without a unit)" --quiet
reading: 0.875
